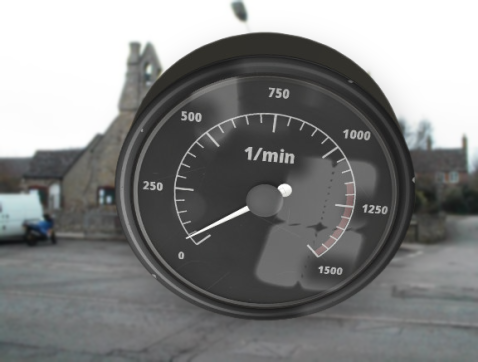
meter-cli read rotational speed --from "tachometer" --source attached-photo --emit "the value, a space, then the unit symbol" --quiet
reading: 50 rpm
